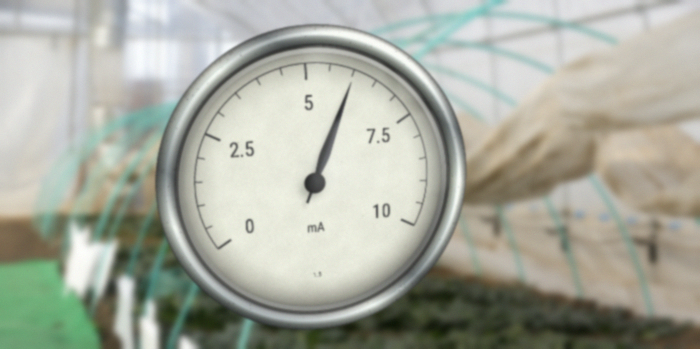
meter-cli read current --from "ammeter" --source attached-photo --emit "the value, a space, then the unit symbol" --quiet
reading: 6 mA
